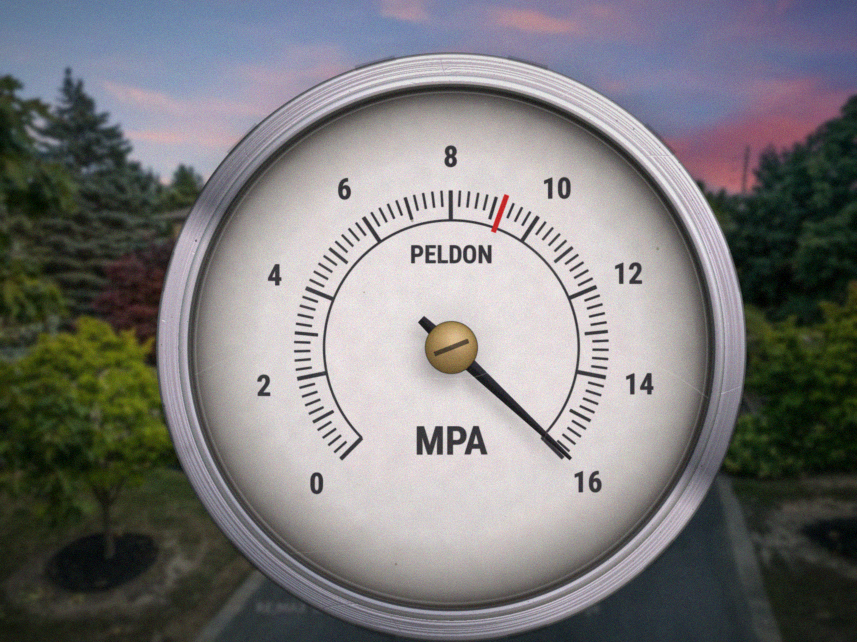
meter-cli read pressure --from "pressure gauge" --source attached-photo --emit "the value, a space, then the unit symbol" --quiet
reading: 15.9 MPa
